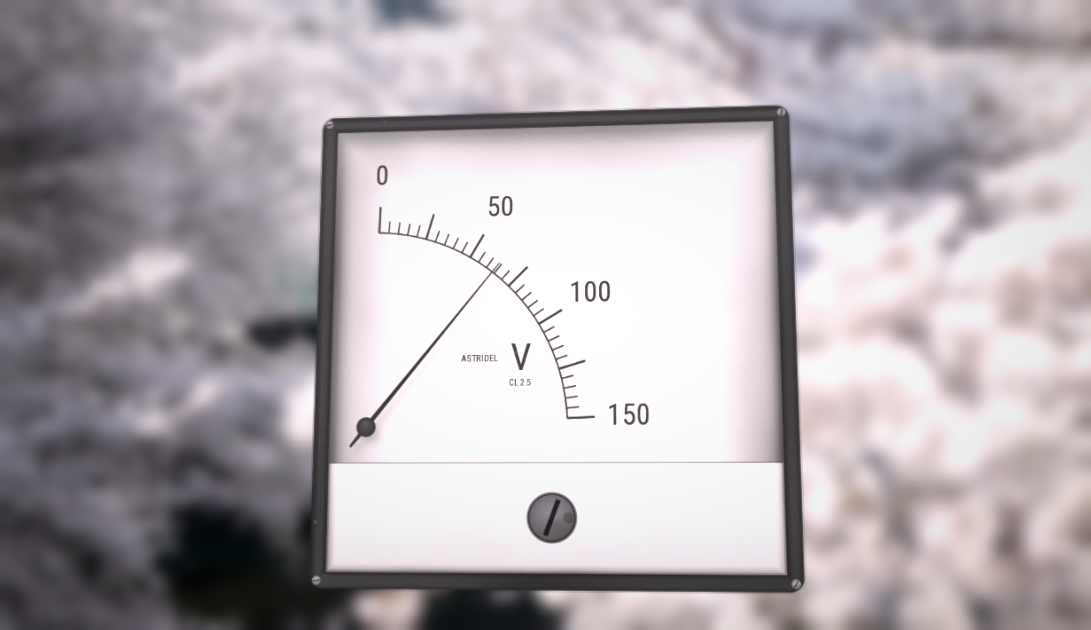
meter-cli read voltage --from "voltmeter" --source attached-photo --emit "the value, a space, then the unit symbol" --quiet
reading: 65 V
